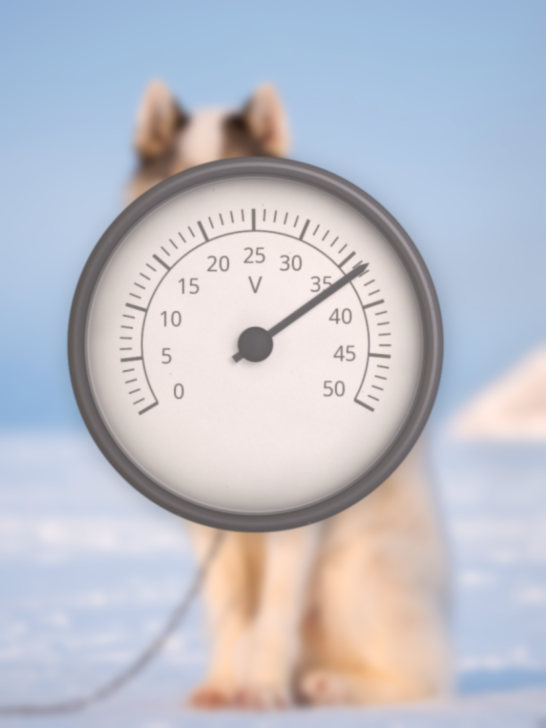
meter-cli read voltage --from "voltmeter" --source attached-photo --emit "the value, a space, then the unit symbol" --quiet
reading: 36.5 V
